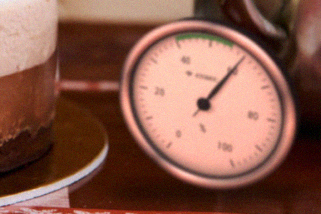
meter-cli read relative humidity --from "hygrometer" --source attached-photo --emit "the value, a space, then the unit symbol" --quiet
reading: 60 %
